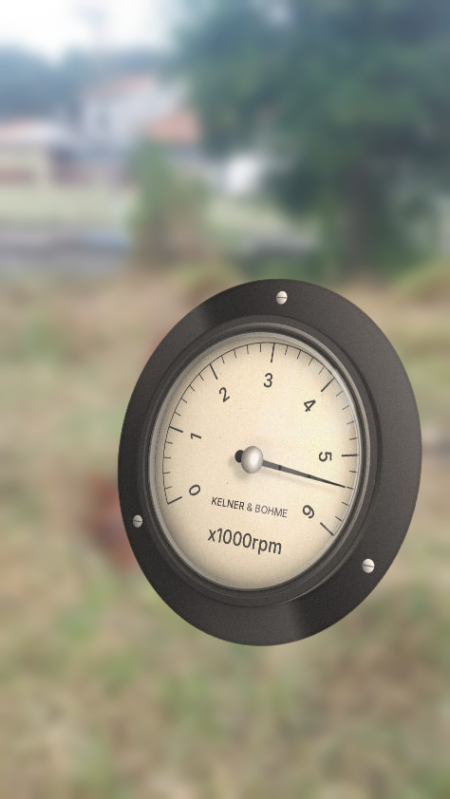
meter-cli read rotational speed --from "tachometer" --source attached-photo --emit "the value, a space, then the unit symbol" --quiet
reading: 5400 rpm
